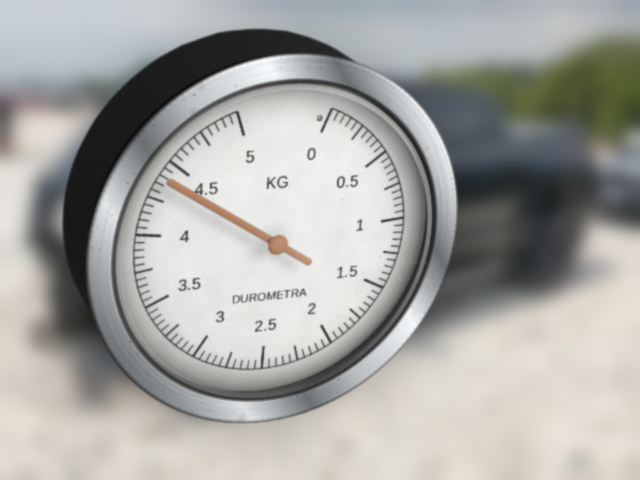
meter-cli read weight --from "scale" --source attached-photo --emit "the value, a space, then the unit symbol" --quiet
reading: 4.4 kg
